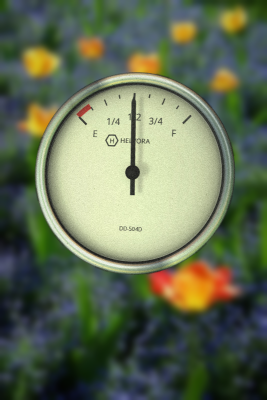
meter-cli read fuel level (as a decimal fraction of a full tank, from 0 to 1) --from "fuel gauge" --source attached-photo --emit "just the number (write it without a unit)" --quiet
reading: 0.5
